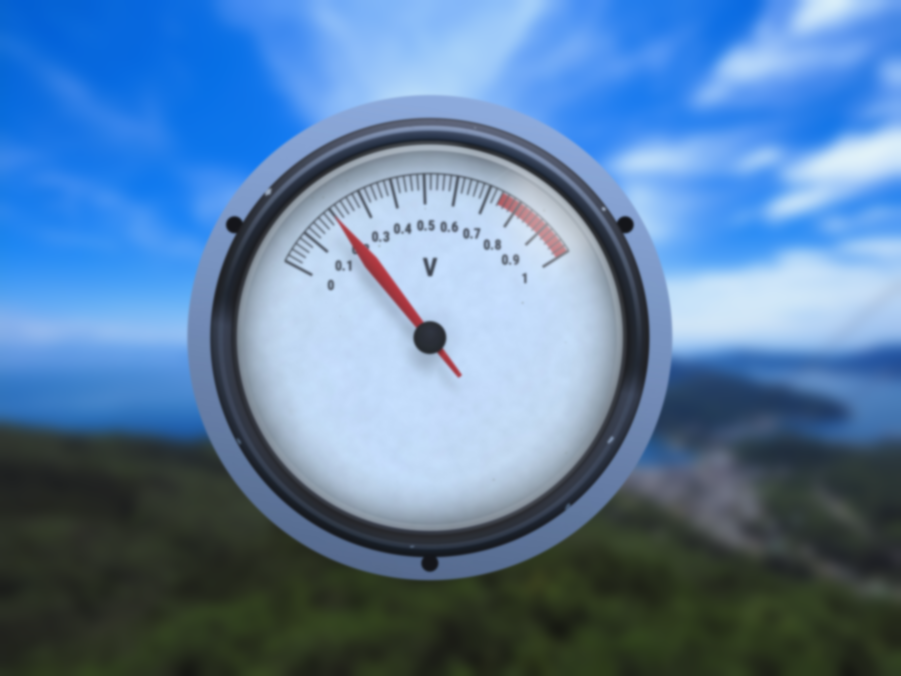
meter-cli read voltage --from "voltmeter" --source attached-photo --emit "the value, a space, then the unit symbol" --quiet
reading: 0.2 V
